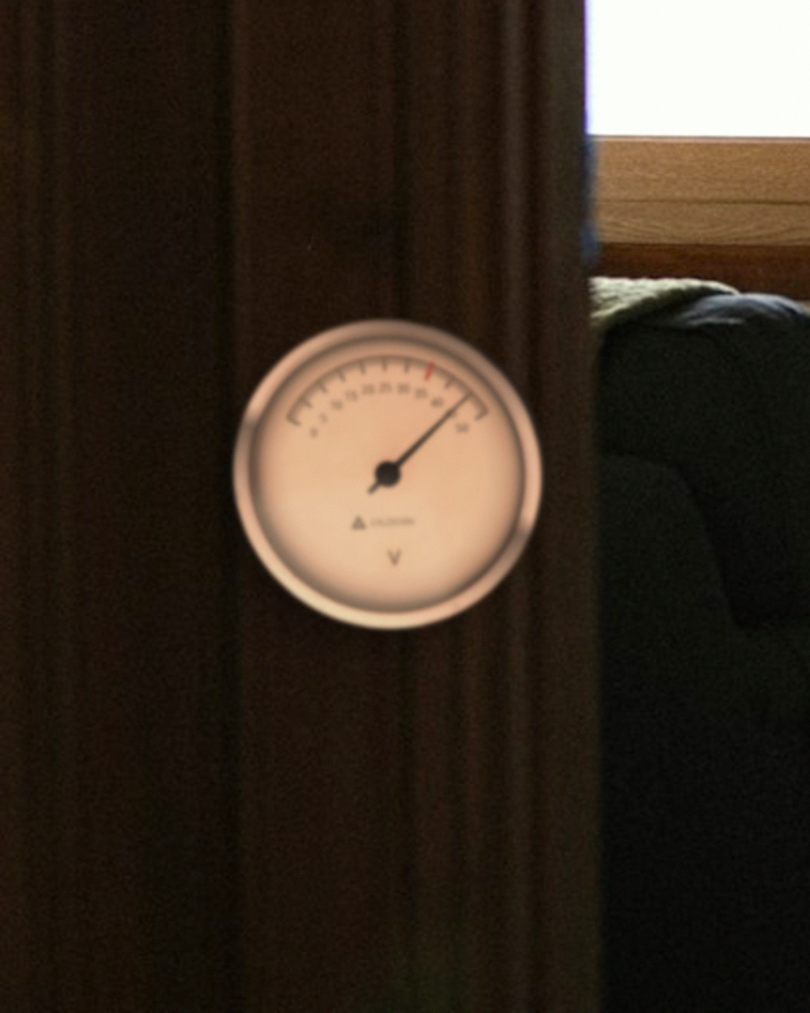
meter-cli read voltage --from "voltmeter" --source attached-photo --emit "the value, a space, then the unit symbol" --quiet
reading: 45 V
